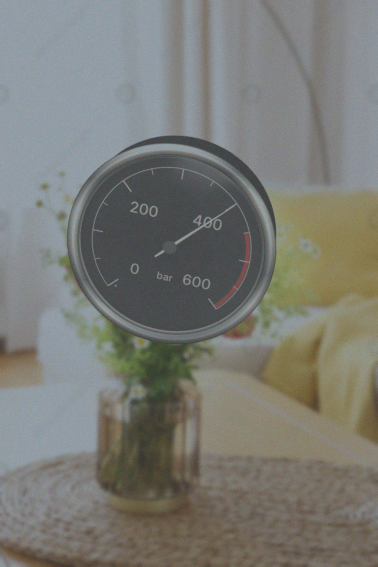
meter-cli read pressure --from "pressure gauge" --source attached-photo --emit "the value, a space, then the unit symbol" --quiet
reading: 400 bar
